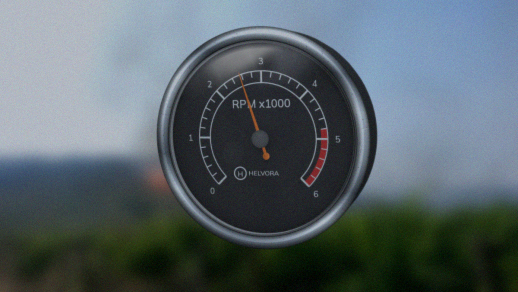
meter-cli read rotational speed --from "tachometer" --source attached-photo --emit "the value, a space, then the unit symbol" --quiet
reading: 2600 rpm
